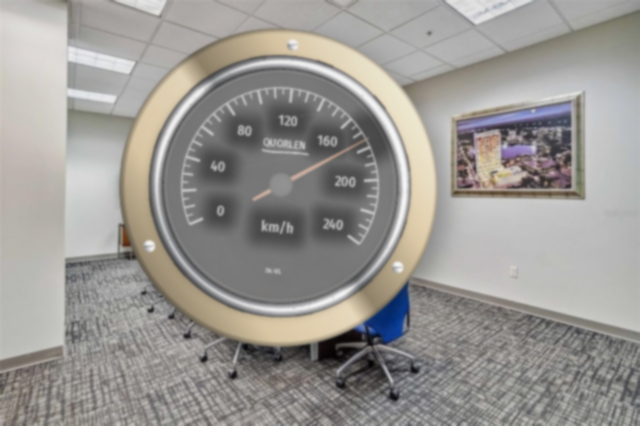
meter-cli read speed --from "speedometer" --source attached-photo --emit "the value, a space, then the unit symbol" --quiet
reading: 175 km/h
